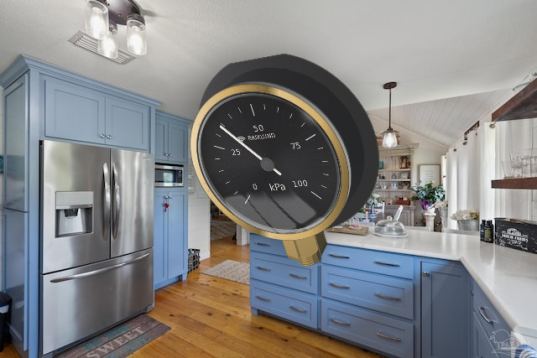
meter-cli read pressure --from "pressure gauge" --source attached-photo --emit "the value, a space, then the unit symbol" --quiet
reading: 35 kPa
